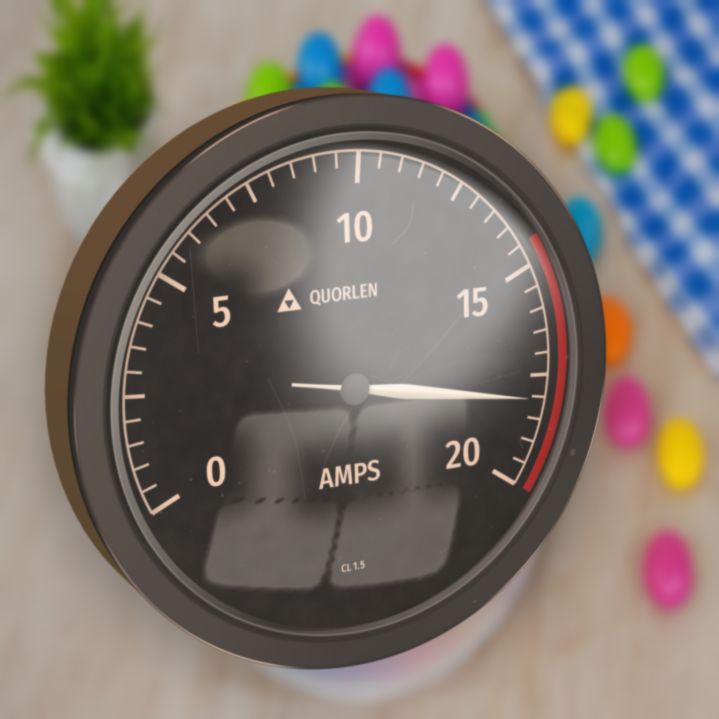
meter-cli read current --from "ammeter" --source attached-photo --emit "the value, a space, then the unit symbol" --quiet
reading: 18 A
